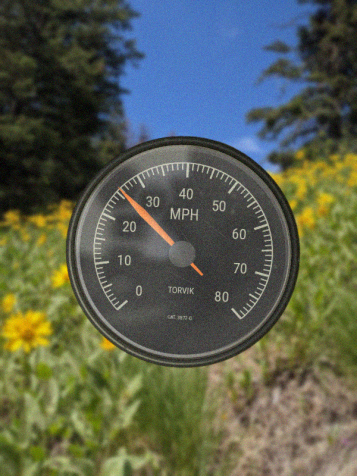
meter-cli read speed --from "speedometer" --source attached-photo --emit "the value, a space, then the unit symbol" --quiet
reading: 26 mph
